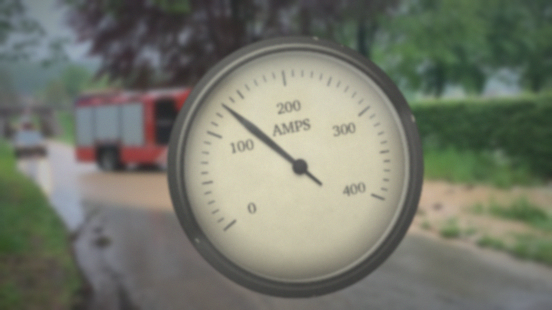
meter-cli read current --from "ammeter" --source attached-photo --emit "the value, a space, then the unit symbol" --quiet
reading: 130 A
